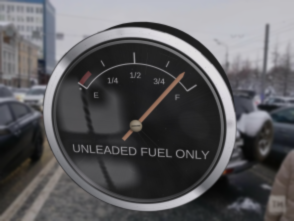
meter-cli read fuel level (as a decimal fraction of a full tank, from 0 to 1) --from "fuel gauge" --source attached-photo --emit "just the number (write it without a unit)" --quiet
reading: 0.875
